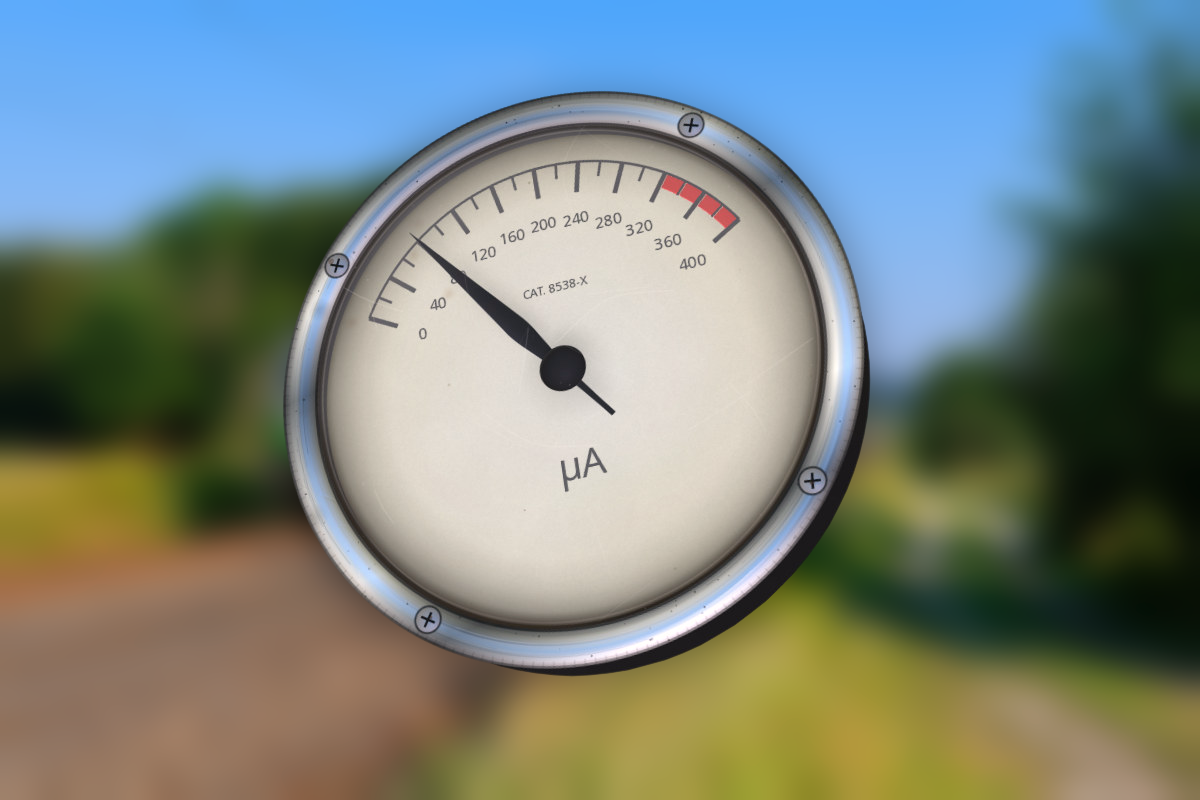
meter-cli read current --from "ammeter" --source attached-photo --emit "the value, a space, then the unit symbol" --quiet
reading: 80 µA
